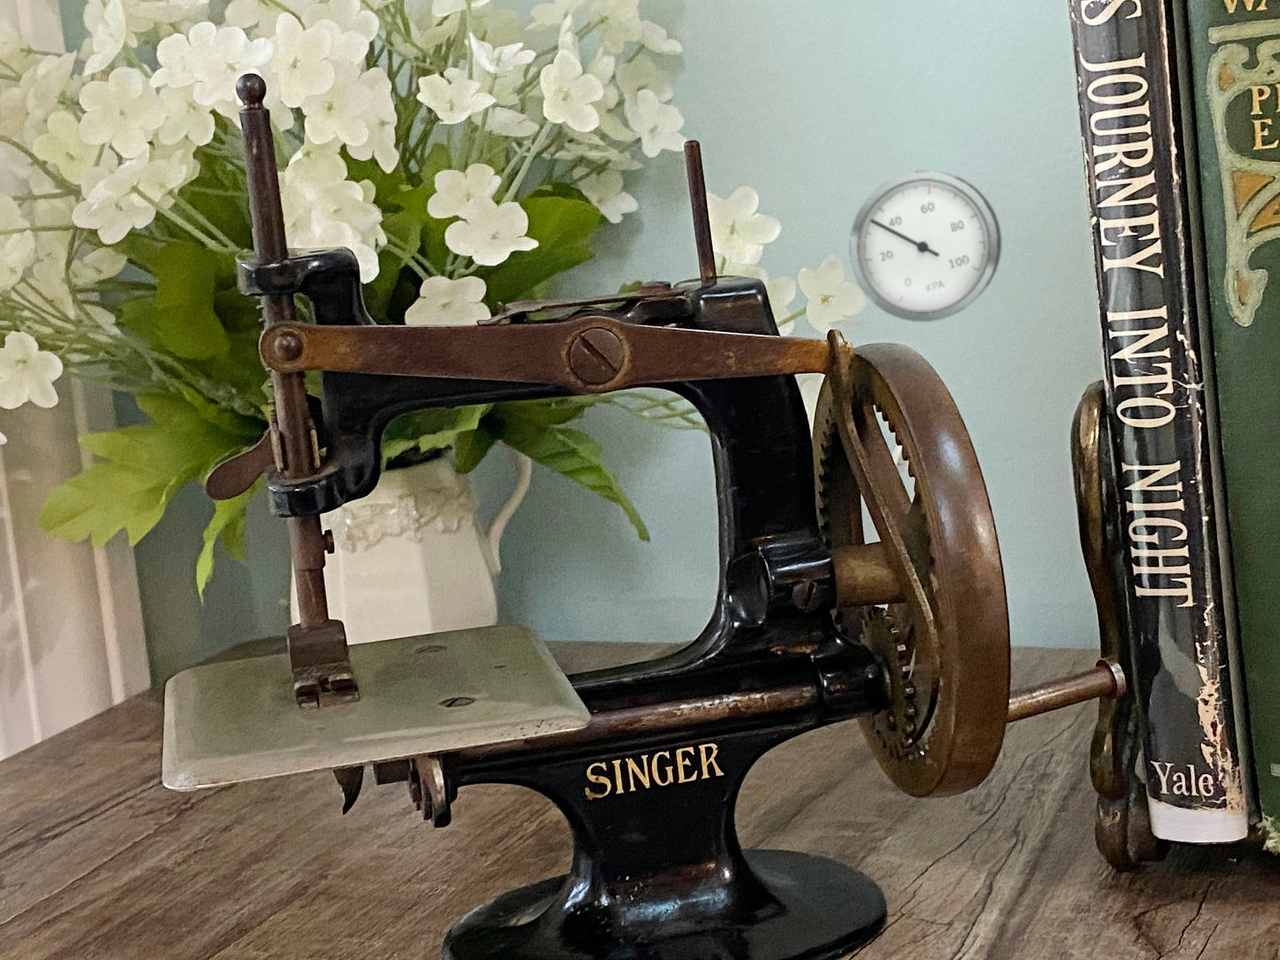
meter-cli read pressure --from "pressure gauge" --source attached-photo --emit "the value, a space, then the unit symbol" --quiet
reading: 35 kPa
